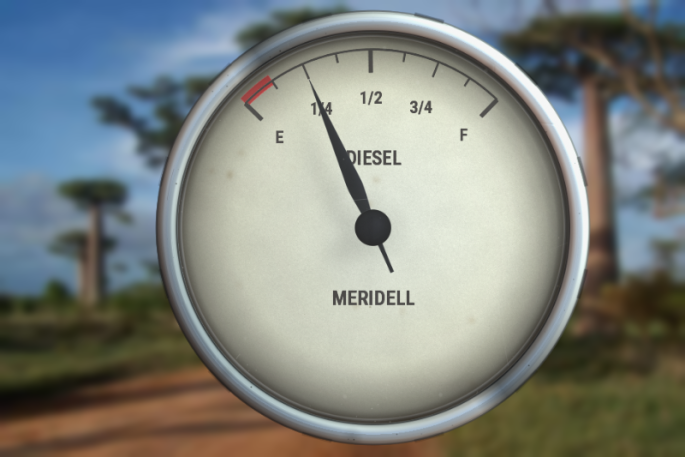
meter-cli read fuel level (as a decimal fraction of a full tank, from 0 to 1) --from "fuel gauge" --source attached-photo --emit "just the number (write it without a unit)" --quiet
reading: 0.25
